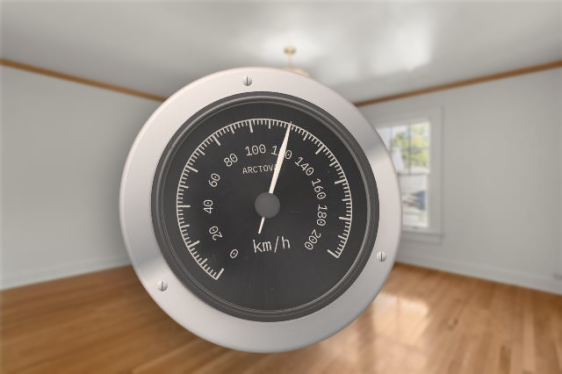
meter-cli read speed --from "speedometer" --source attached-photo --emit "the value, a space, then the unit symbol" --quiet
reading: 120 km/h
